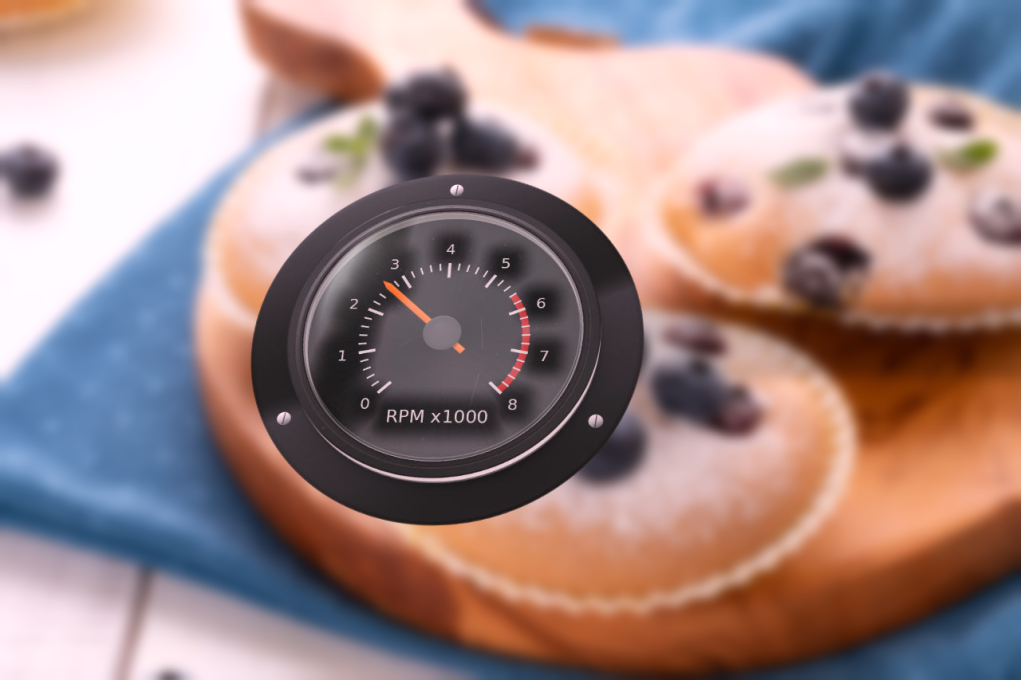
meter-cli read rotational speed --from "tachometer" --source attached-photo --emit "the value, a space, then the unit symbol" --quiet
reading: 2600 rpm
